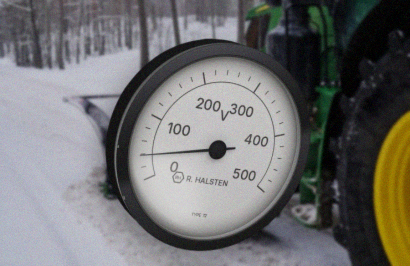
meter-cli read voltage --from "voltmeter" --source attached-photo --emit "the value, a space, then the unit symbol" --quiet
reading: 40 V
